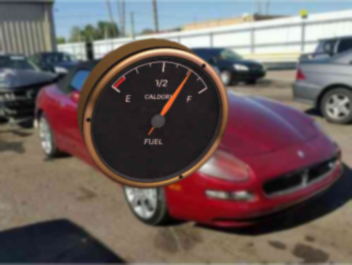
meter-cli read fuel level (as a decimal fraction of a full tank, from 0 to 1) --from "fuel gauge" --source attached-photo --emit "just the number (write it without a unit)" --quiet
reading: 0.75
